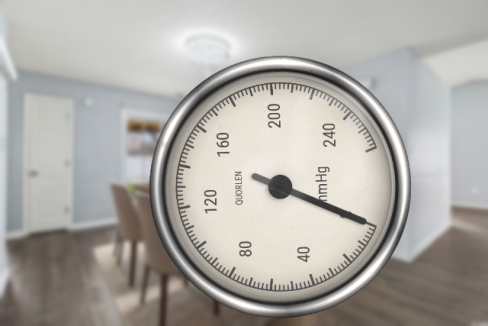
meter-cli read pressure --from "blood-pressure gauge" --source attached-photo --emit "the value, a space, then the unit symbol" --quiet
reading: 0 mmHg
